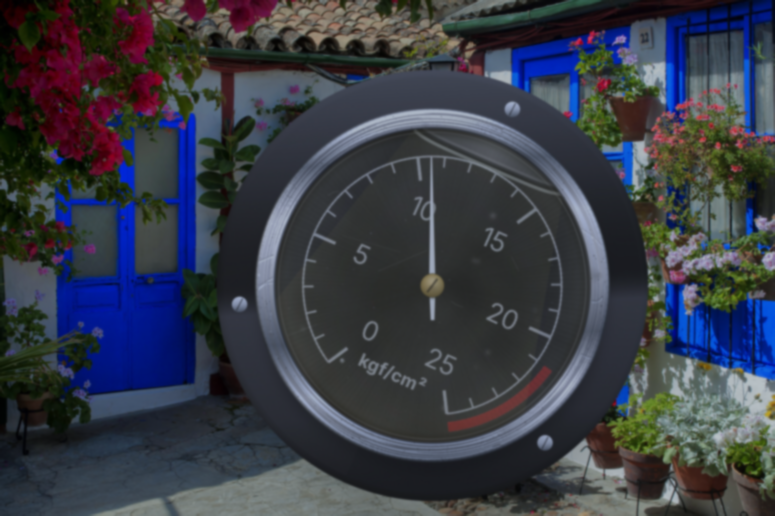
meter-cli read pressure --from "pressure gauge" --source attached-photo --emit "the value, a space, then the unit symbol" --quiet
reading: 10.5 kg/cm²
